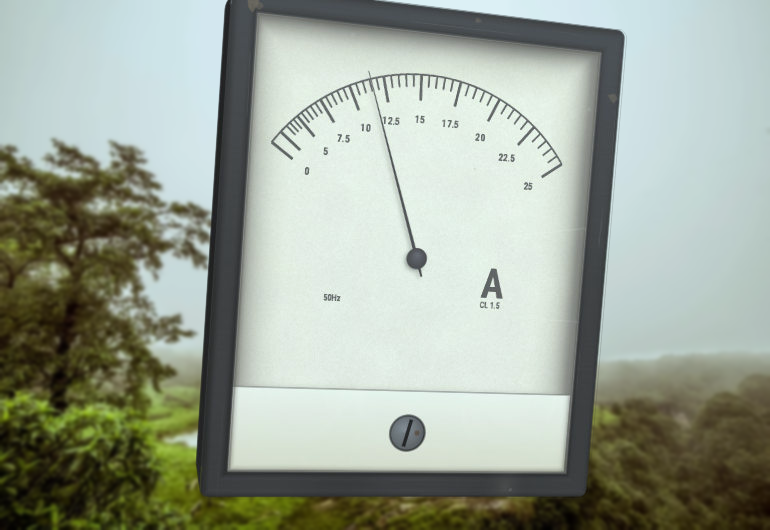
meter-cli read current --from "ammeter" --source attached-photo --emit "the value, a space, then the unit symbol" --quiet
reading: 11.5 A
